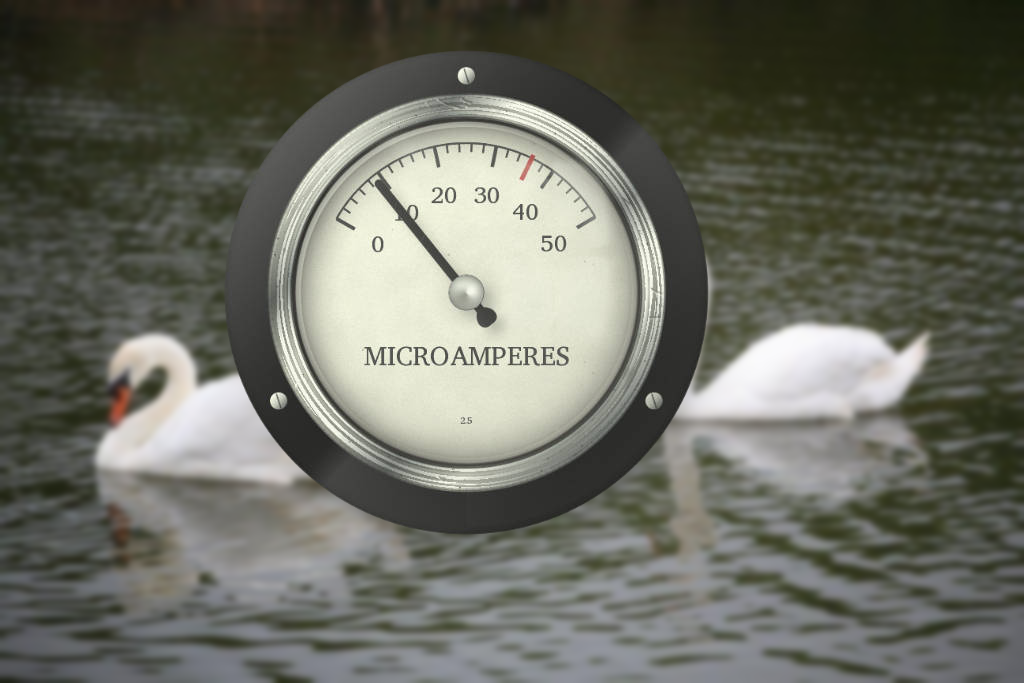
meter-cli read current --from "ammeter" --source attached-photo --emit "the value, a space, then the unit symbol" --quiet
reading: 9 µA
